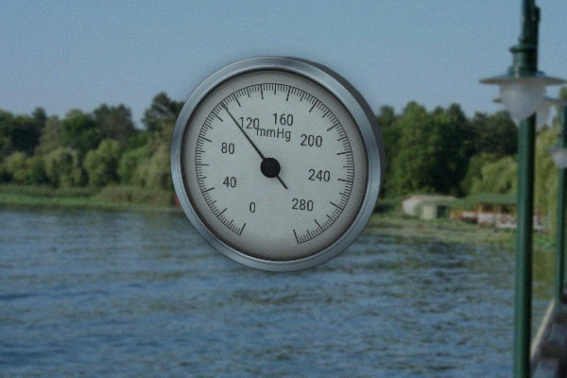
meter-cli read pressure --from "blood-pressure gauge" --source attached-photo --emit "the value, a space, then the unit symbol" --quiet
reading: 110 mmHg
